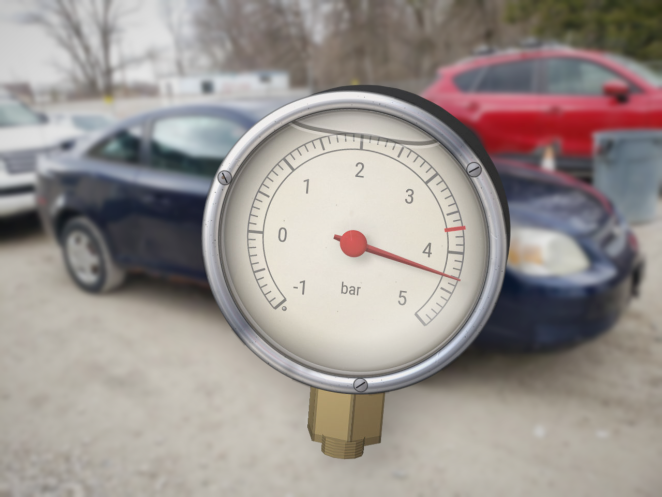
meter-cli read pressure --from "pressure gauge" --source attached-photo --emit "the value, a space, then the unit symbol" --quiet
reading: 4.3 bar
